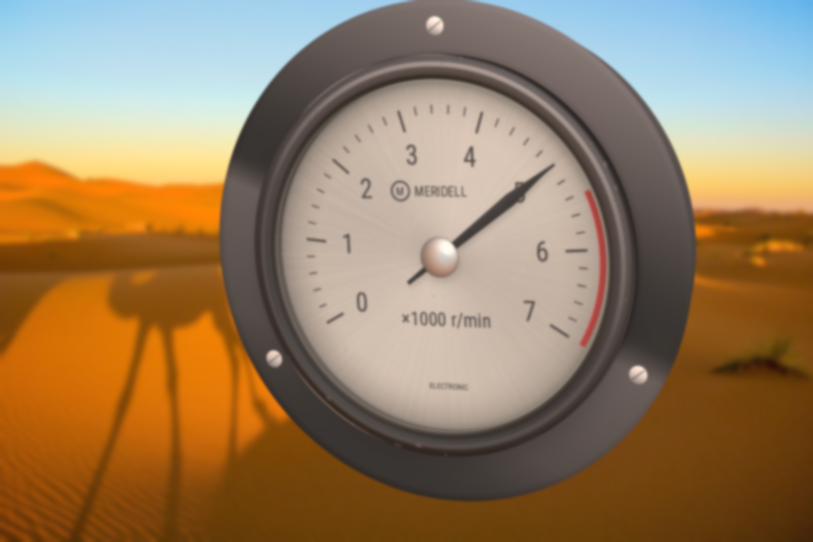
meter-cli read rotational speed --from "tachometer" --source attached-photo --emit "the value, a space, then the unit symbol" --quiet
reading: 5000 rpm
